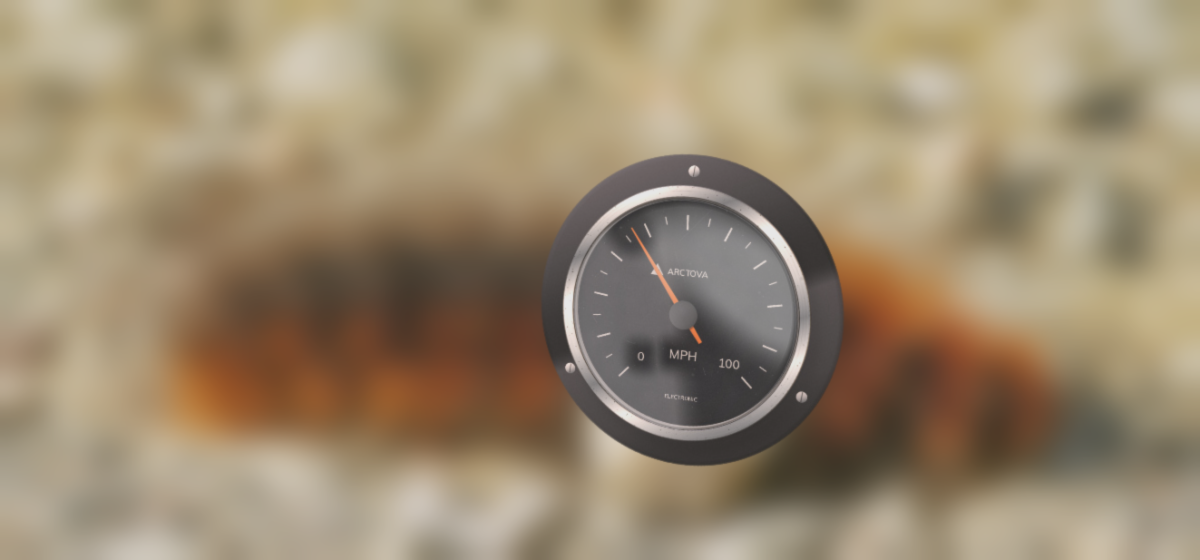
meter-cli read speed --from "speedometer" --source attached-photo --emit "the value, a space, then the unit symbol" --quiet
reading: 37.5 mph
